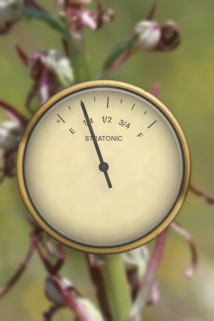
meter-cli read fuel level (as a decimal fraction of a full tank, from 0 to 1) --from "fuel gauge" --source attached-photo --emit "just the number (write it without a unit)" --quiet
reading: 0.25
